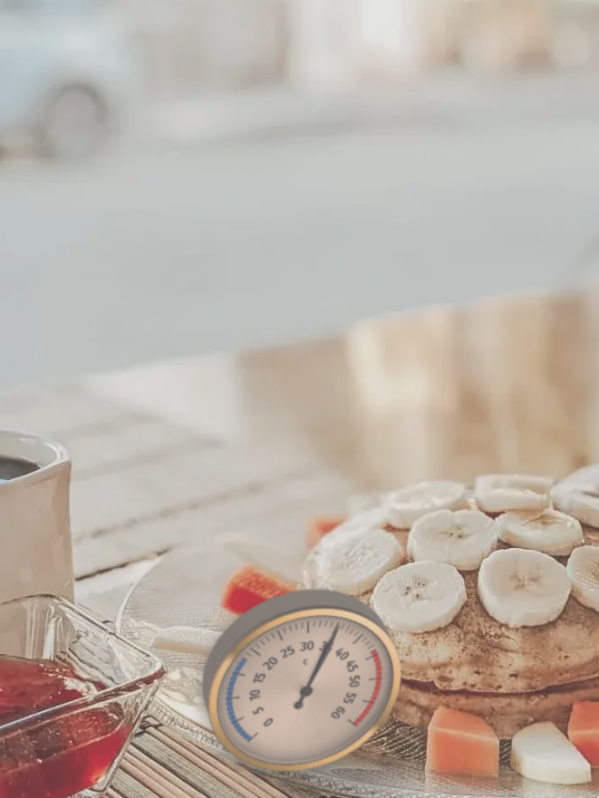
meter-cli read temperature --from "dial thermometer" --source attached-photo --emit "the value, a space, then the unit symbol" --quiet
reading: 35 °C
